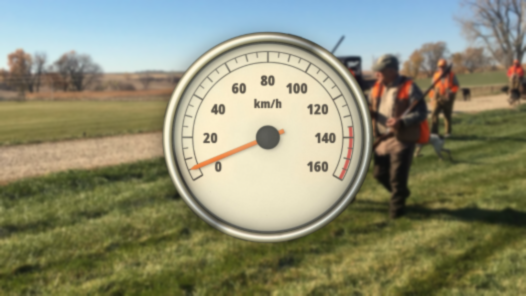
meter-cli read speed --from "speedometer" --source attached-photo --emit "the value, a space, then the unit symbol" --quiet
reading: 5 km/h
